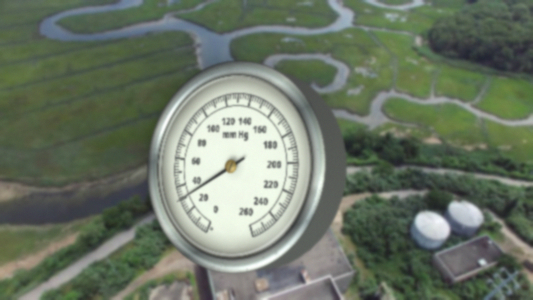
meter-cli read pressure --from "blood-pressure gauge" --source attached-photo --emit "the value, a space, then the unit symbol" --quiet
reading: 30 mmHg
